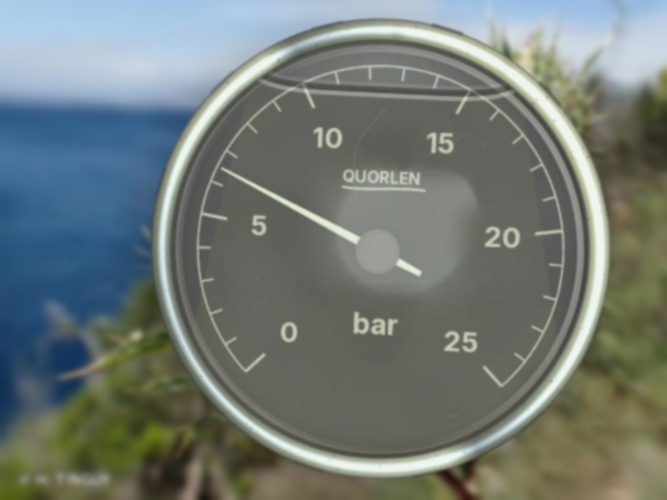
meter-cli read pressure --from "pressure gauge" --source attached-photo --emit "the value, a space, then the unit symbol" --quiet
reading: 6.5 bar
